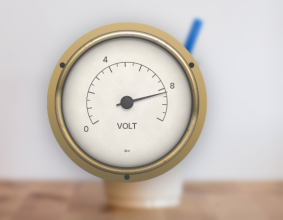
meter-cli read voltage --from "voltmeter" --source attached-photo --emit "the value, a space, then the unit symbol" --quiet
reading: 8.25 V
